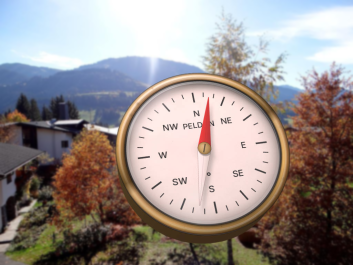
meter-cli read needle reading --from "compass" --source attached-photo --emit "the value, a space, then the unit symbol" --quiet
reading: 15 °
